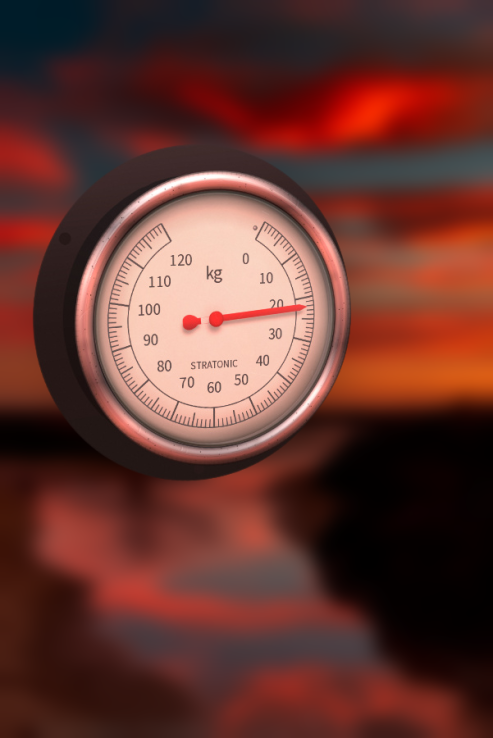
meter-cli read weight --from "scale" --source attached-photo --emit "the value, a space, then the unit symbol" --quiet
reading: 22 kg
